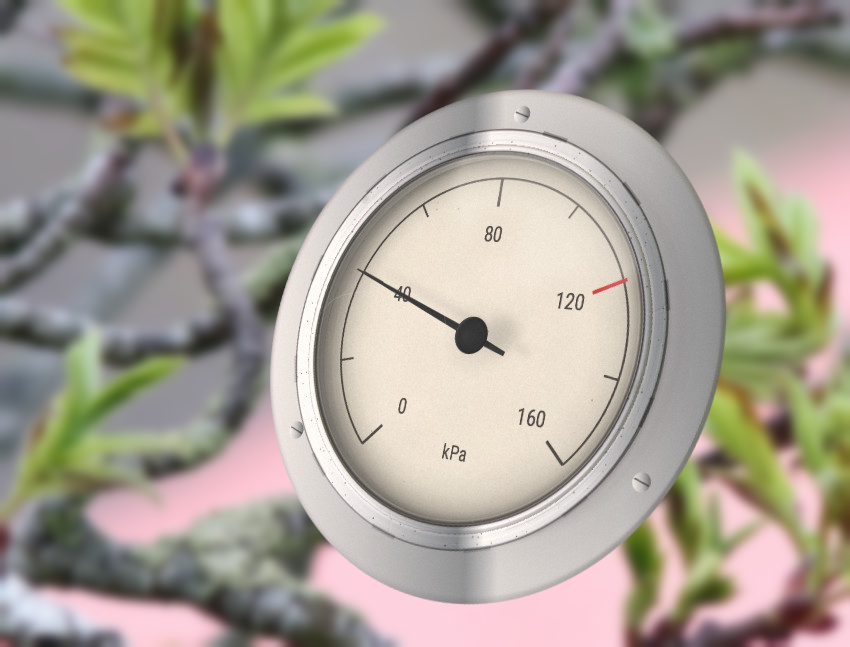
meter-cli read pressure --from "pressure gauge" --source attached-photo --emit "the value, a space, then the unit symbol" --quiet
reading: 40 kPa
